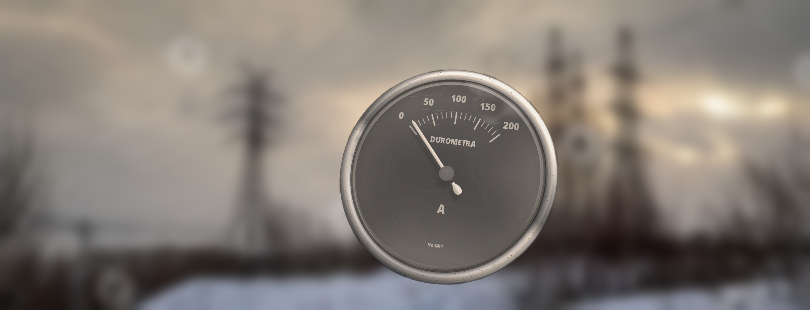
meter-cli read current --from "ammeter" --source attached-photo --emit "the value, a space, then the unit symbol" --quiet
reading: 10 A
